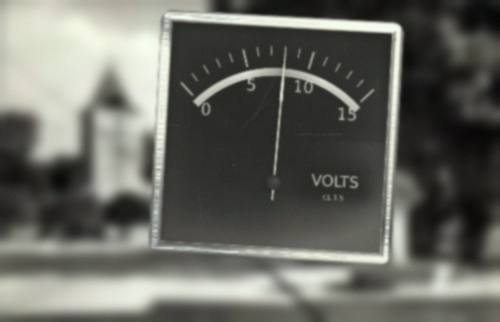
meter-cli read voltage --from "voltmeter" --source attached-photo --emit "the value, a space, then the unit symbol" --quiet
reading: 8 V
